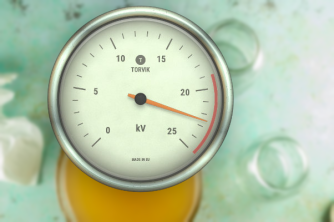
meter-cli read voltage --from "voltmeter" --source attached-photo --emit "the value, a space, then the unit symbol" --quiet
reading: 22.5 kV
